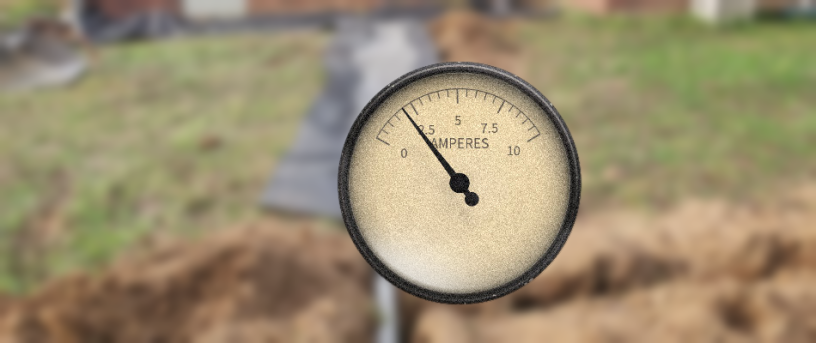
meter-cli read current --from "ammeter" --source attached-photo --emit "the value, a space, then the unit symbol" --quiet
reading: 2 A
